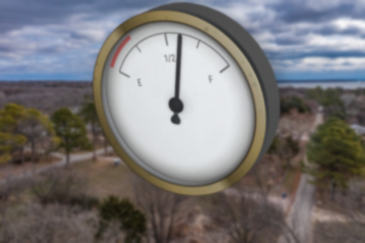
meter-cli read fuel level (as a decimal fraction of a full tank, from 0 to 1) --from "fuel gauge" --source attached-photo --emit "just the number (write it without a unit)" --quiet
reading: 0.625
